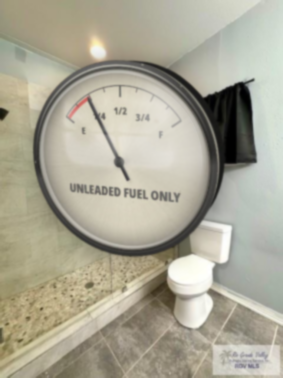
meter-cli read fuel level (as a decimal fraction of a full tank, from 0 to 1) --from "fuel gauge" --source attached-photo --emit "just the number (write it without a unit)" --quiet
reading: 0.25
